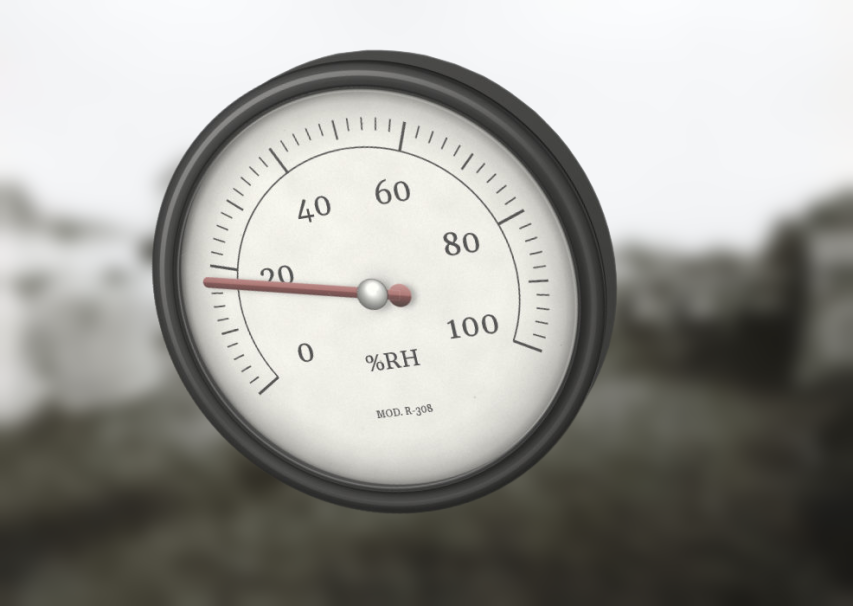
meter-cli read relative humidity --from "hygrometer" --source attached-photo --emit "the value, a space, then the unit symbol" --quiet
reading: 18 %
